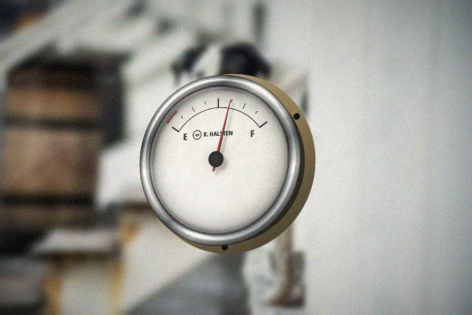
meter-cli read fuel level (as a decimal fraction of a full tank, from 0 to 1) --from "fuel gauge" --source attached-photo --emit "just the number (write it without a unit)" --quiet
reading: 0.625
